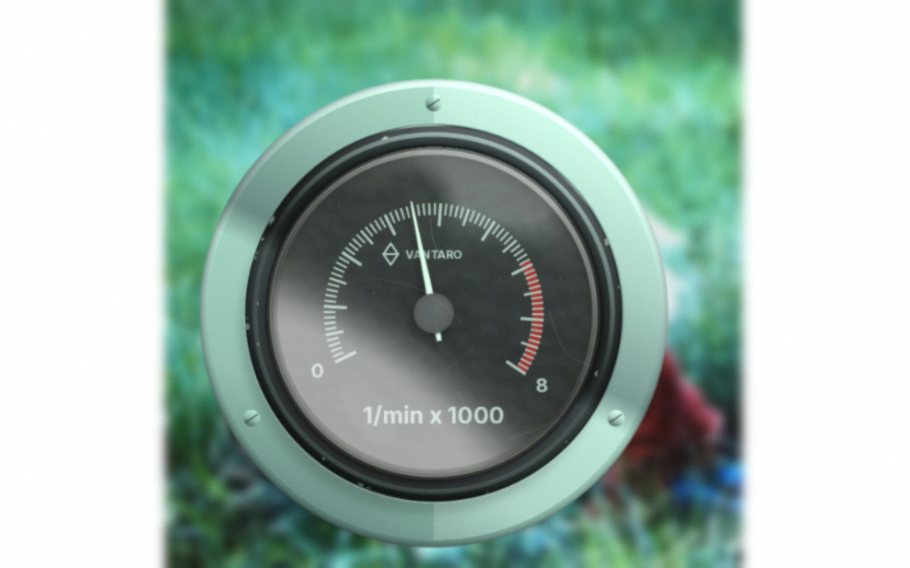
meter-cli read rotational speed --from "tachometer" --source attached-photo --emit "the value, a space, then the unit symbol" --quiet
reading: 3500 rpm
